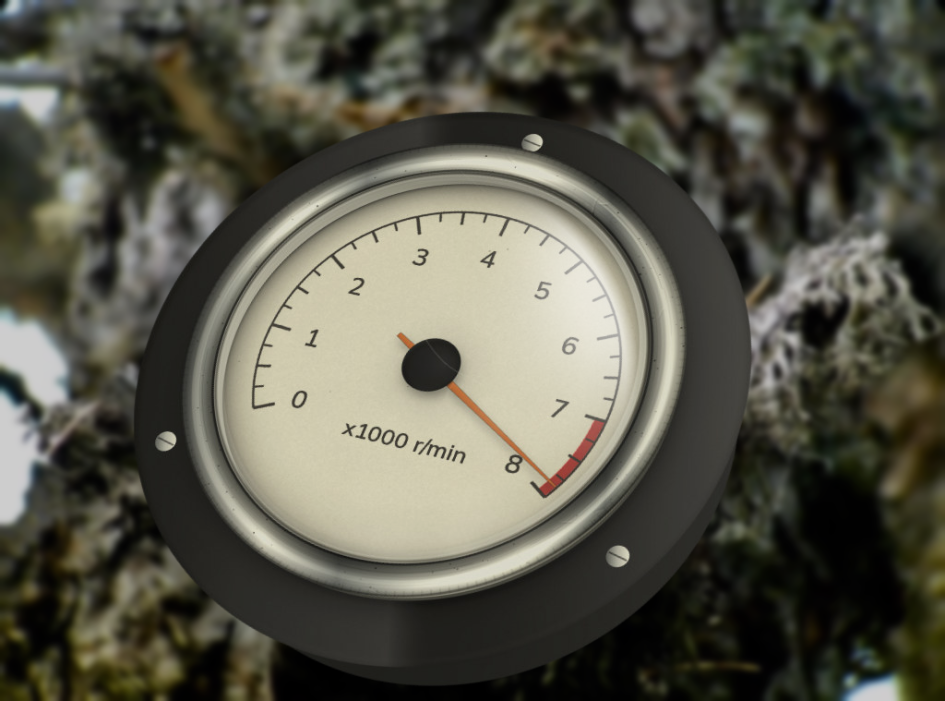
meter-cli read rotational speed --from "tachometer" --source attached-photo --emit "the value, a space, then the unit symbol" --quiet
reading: 7875 rpm
